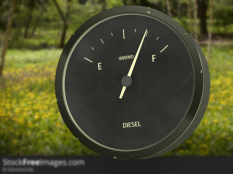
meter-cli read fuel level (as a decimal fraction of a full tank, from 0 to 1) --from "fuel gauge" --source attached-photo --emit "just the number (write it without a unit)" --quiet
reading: 0.75
